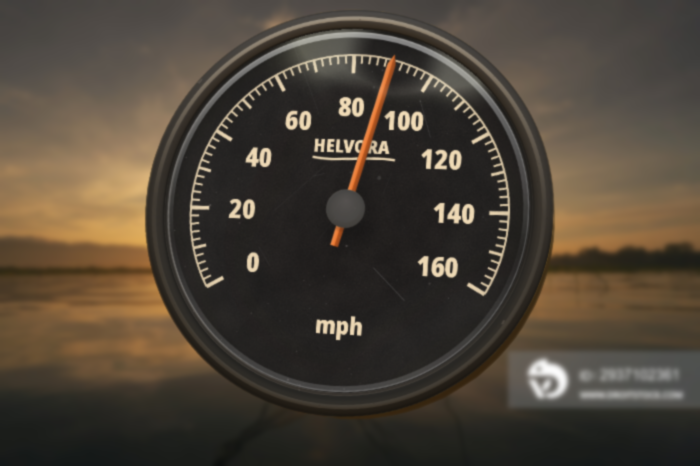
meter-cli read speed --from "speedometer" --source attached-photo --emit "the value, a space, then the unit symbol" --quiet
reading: 90 mph
